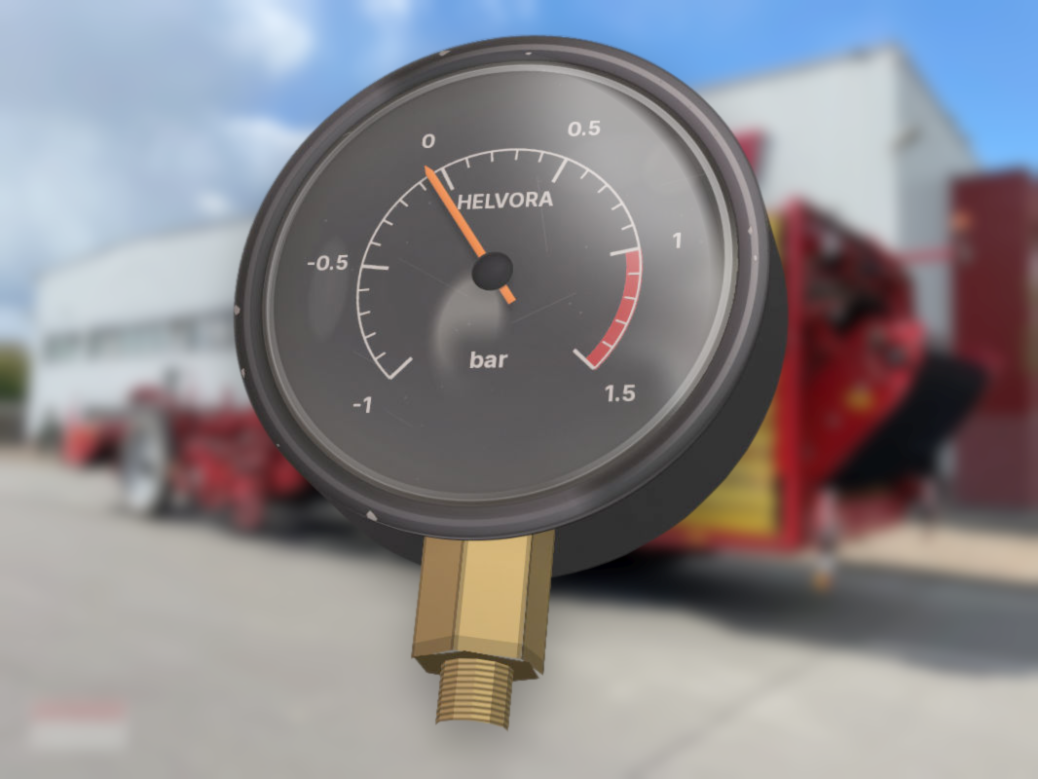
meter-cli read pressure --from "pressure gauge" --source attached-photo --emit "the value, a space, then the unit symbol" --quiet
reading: -0.05 bar
